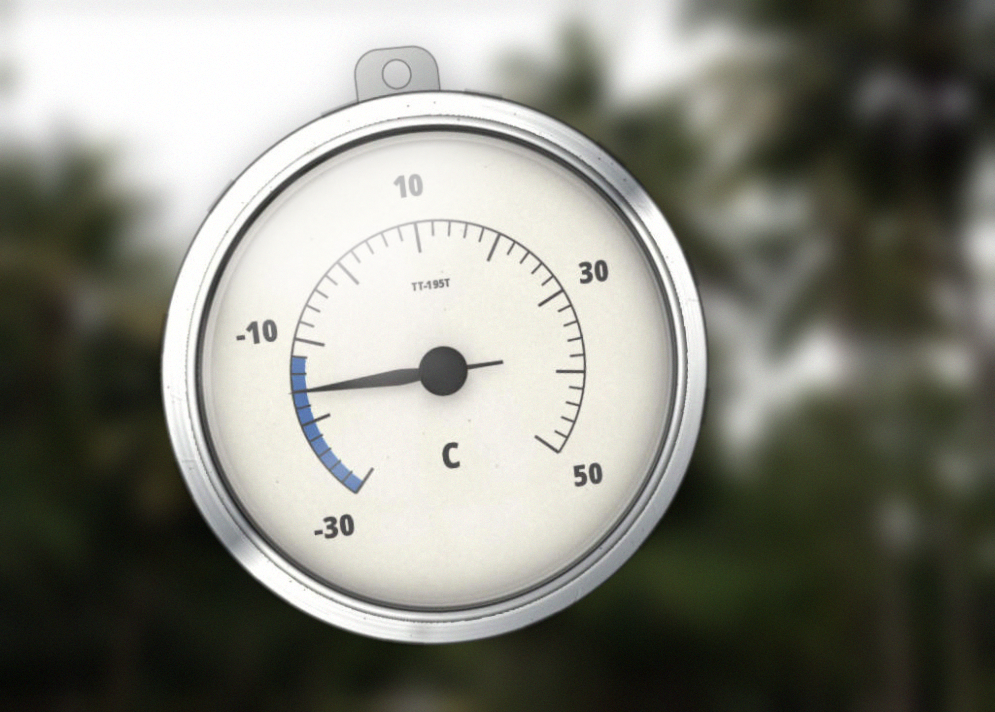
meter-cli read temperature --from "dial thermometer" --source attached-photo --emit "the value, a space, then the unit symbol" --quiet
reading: -16 °C
